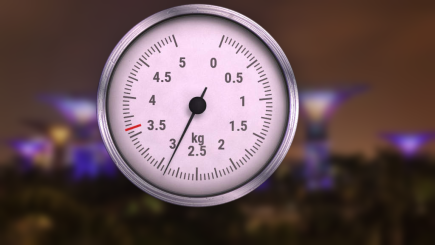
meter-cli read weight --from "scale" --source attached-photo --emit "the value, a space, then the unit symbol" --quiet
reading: 2.9 kg
